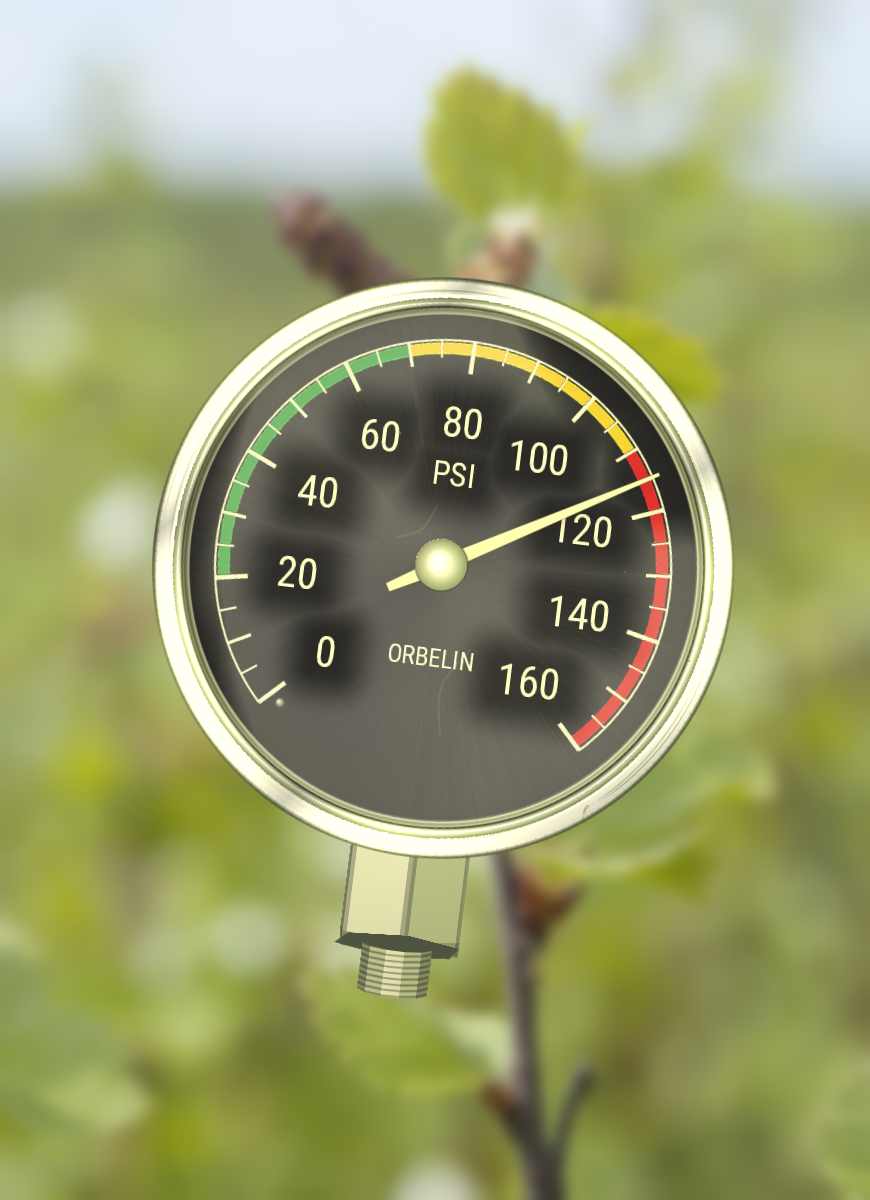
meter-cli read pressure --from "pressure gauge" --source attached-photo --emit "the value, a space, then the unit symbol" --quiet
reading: 115 psi
